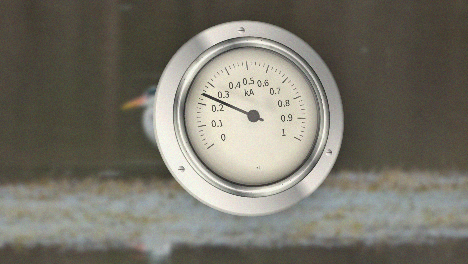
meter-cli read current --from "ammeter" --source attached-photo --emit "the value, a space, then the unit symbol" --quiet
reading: 0.24 kA
